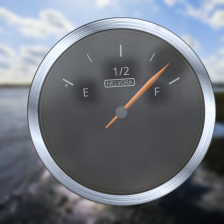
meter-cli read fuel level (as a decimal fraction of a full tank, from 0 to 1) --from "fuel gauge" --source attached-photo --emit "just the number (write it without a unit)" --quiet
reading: 0.875
